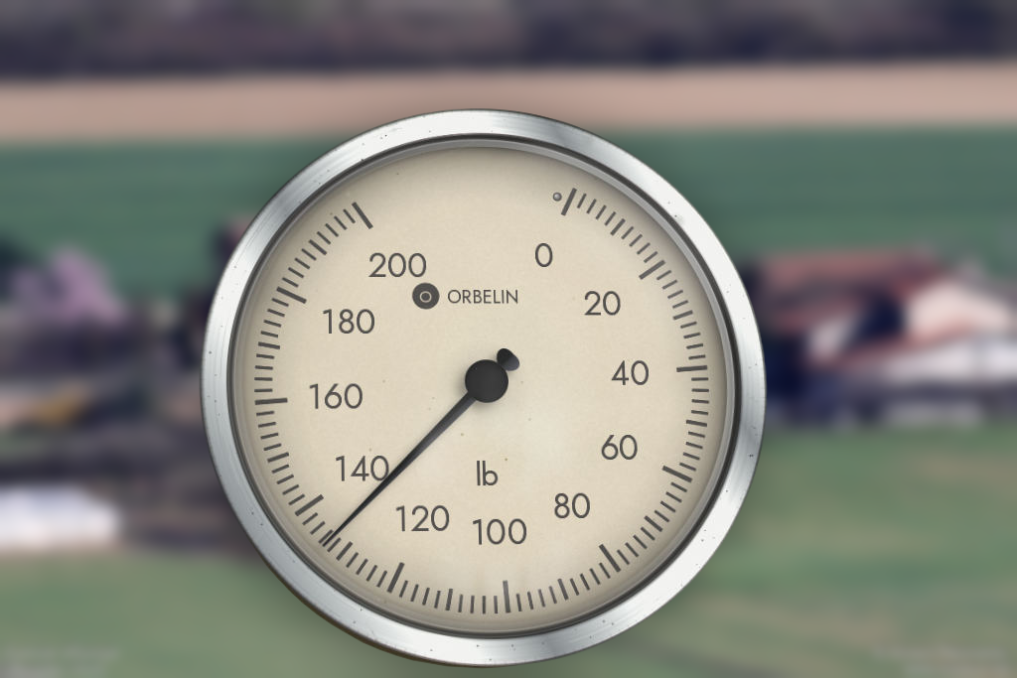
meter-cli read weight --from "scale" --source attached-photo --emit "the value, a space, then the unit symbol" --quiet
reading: 133 lb
